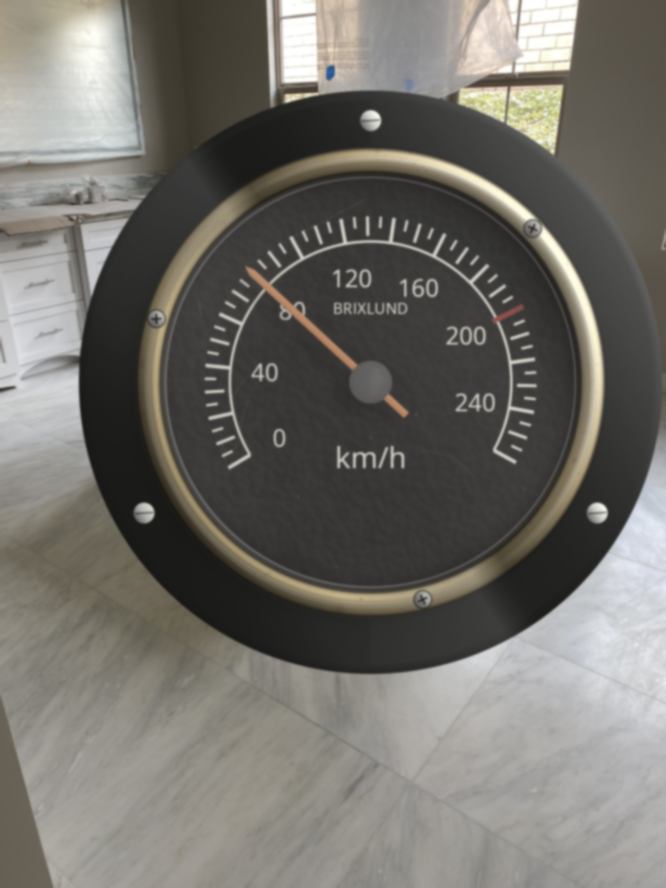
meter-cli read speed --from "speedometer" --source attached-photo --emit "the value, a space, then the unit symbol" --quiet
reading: 80 km/h
